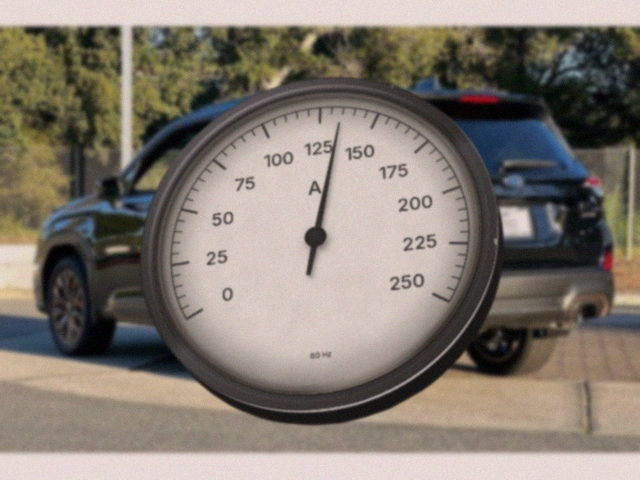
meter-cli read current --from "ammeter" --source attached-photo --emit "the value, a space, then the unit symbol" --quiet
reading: 135 A
